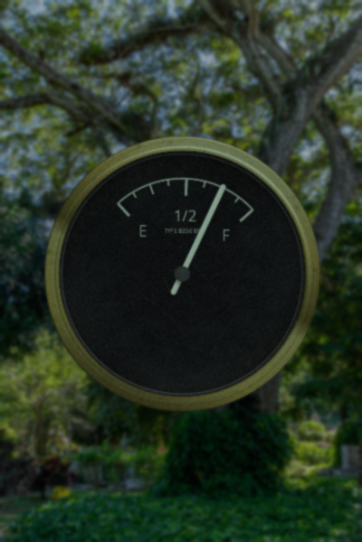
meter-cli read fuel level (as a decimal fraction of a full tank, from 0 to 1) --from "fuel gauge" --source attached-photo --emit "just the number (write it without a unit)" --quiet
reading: 0.75
